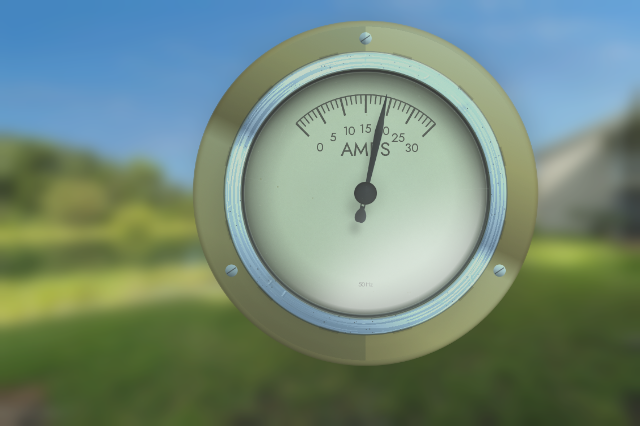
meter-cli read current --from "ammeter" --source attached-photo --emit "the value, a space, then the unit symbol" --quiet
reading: 19 A
